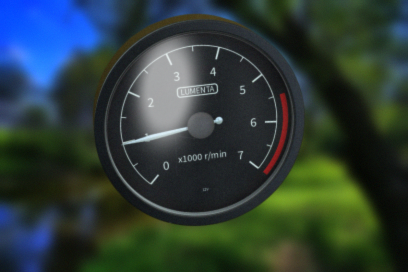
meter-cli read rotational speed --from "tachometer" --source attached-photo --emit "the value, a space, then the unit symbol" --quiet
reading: 1000 rpm
